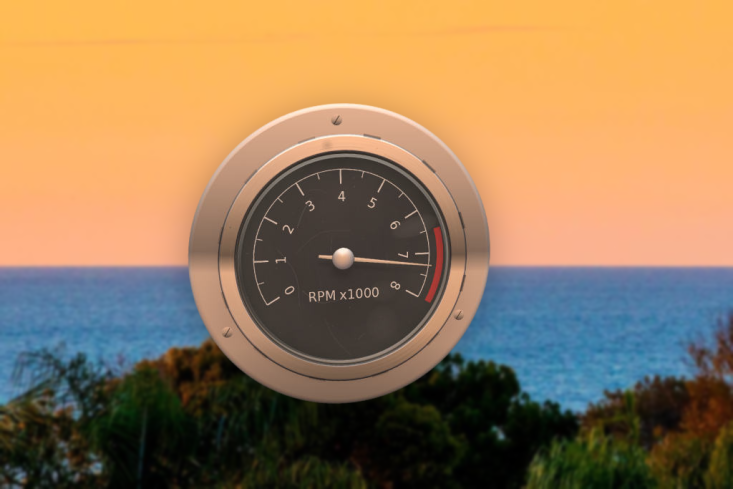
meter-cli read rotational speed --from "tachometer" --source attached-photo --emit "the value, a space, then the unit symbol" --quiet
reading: 7250 rpm
